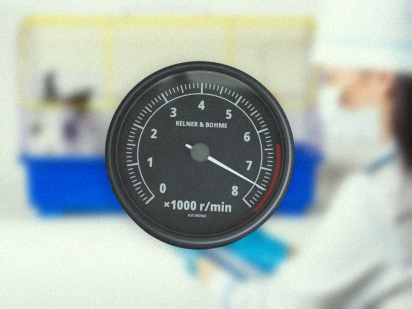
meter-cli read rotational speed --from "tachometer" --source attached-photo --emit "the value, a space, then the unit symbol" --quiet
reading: 7500 rpm
